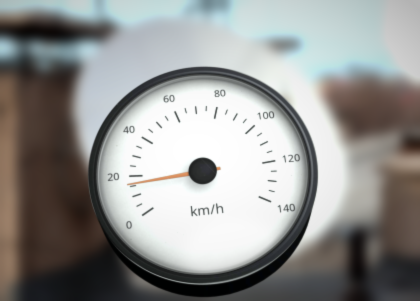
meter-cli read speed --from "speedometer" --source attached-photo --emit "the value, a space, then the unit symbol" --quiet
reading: 15 km/h
